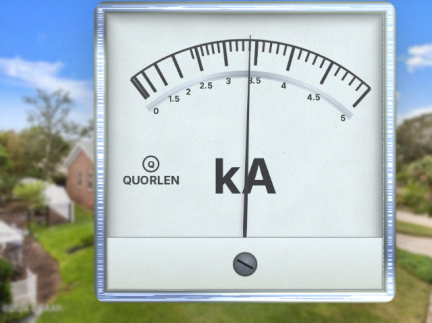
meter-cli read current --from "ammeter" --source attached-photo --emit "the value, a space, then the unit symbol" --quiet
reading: 3.4 kA
